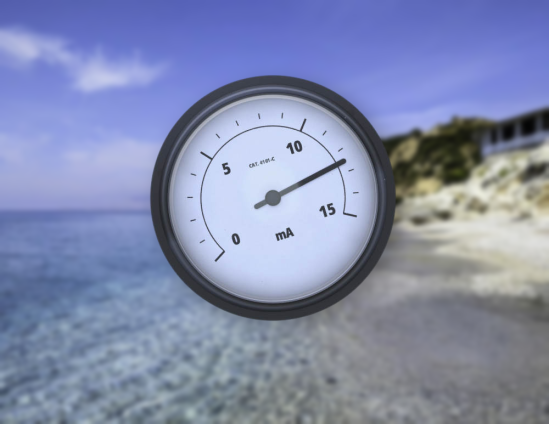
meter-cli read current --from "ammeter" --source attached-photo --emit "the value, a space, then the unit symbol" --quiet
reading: 12.5 mA
